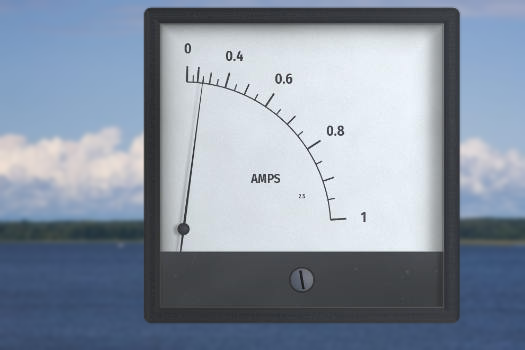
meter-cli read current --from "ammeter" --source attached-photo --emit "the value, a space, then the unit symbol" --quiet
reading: 0.25 A
